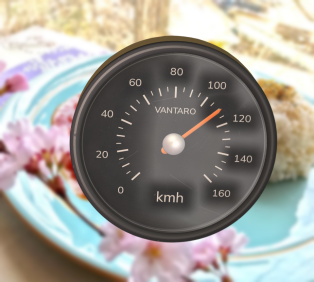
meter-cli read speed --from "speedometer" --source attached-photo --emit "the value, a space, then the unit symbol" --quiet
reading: 110 km/h
